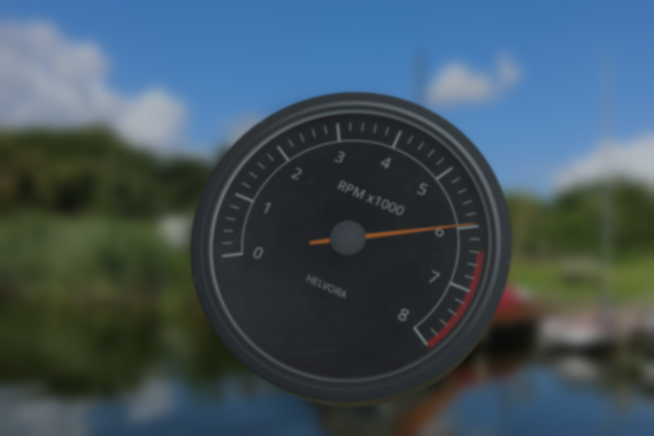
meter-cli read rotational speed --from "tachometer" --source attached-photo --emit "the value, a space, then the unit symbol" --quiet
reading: 6000 rpm
